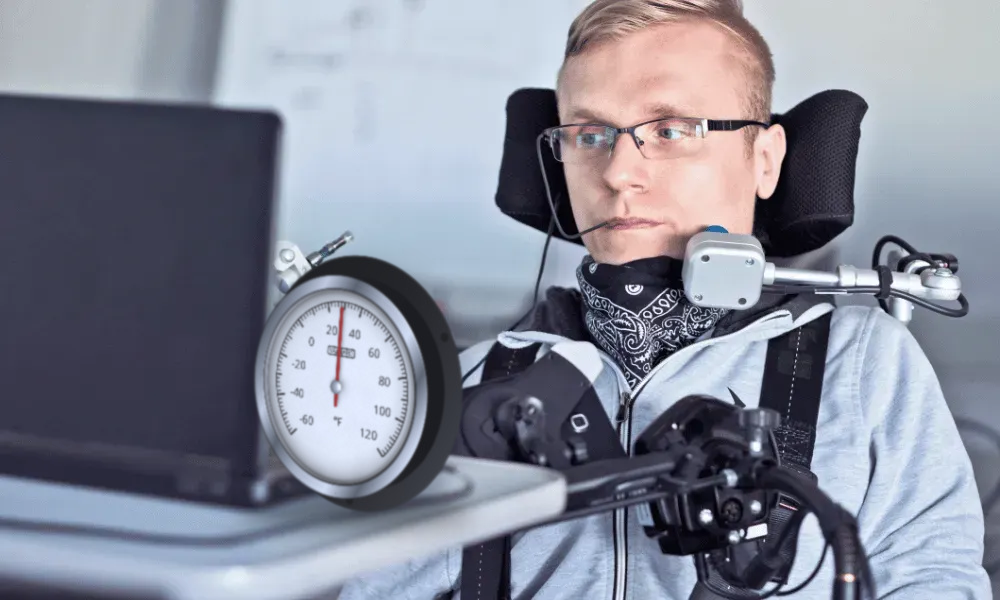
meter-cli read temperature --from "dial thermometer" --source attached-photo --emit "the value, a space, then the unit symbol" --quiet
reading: 30 °F
